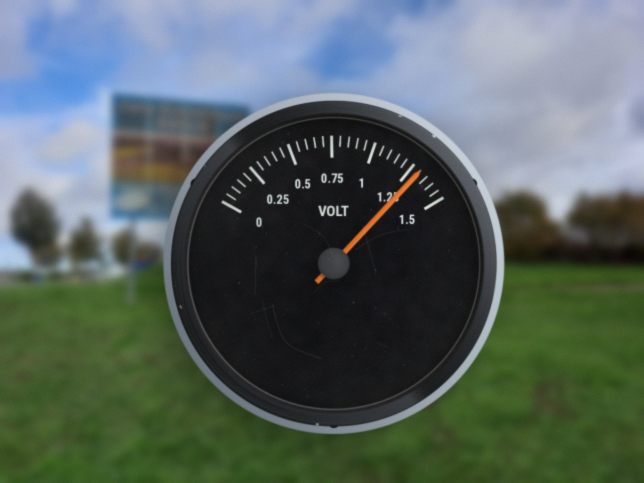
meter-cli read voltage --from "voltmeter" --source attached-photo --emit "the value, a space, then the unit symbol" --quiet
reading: 1.3 V
